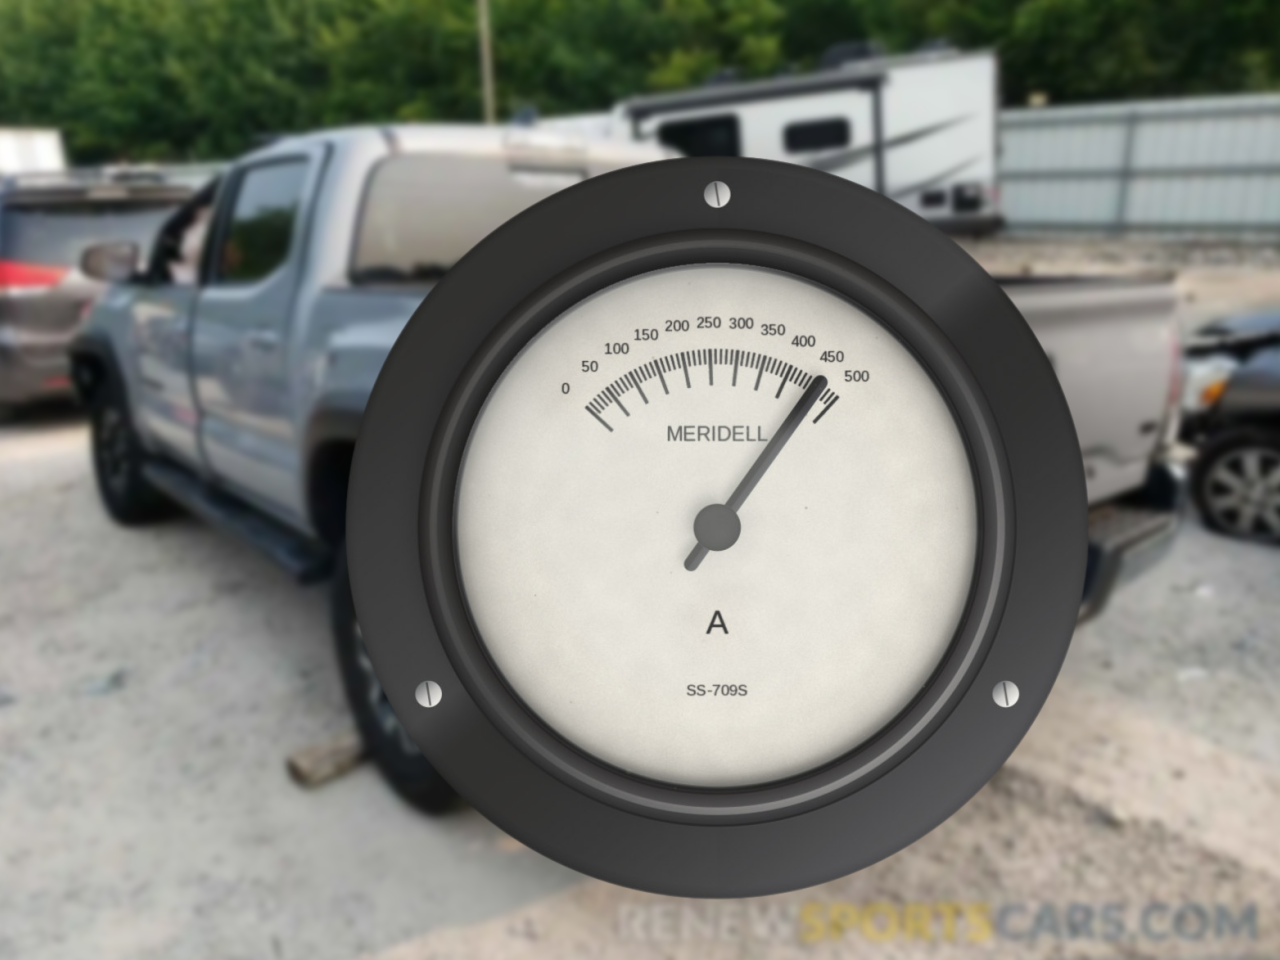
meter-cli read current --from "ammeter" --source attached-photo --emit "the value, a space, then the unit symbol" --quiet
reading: 460 A
